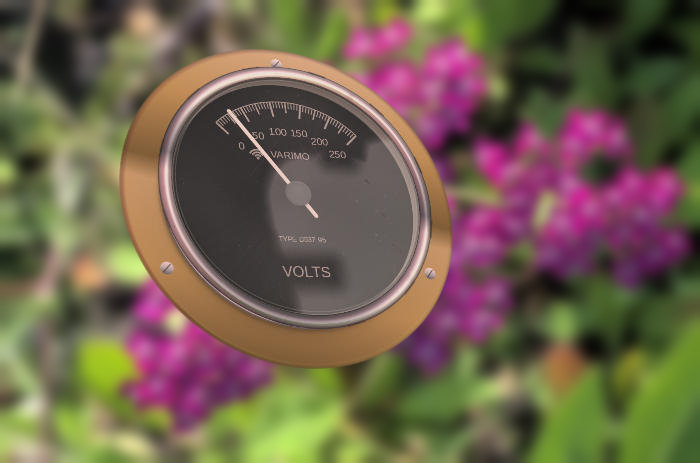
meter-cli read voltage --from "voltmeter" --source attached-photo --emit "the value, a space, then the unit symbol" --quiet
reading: 25 V
